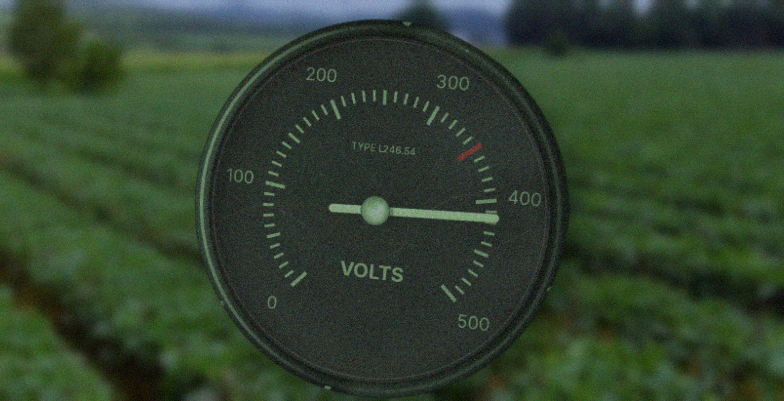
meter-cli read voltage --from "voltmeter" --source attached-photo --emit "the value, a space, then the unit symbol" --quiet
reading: 415 V
